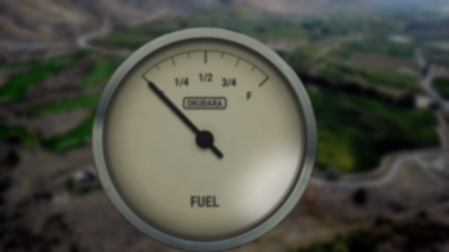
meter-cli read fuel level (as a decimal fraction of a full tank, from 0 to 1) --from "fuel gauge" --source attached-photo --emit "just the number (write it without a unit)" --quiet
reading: 0
